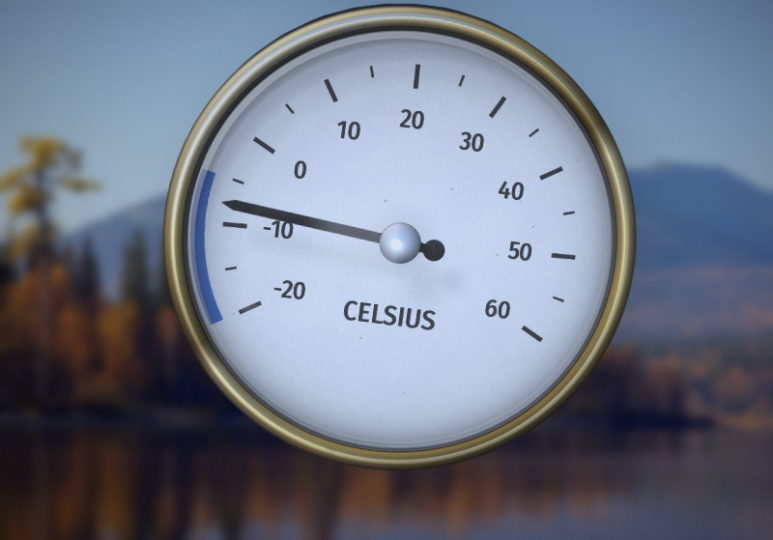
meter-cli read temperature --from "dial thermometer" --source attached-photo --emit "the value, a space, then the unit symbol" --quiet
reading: -7.5 °C
